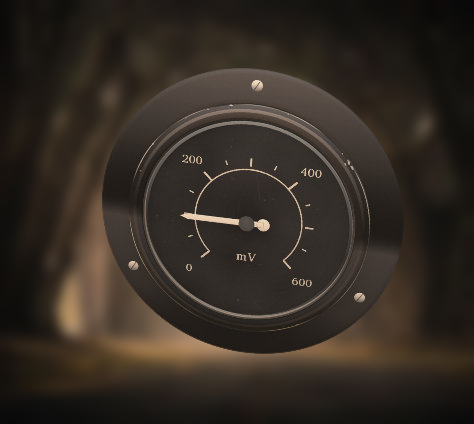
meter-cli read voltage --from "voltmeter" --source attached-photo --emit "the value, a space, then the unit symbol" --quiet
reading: 100 mV
